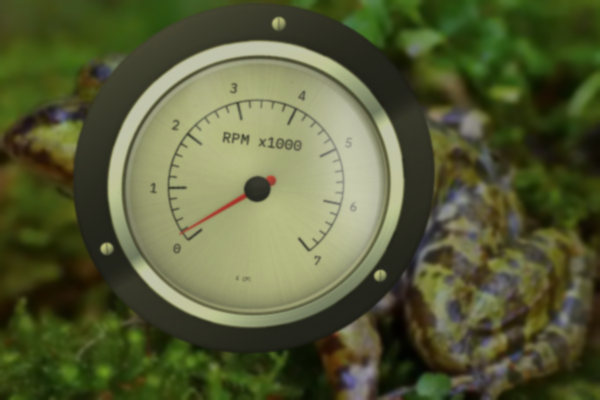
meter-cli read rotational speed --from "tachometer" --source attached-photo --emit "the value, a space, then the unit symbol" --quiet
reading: 200 rpm
